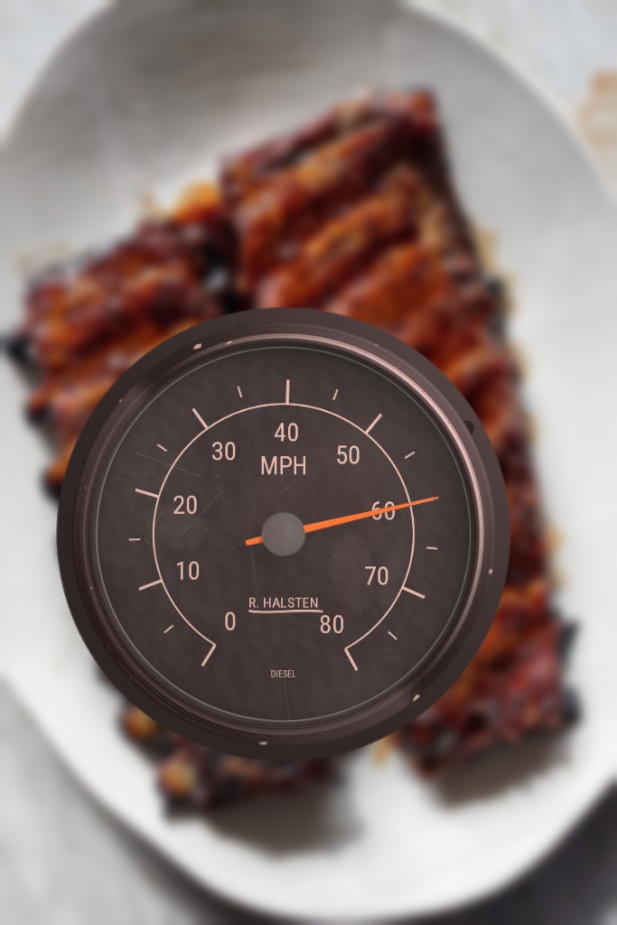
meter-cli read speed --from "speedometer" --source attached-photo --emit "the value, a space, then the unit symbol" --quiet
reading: 60 mph
